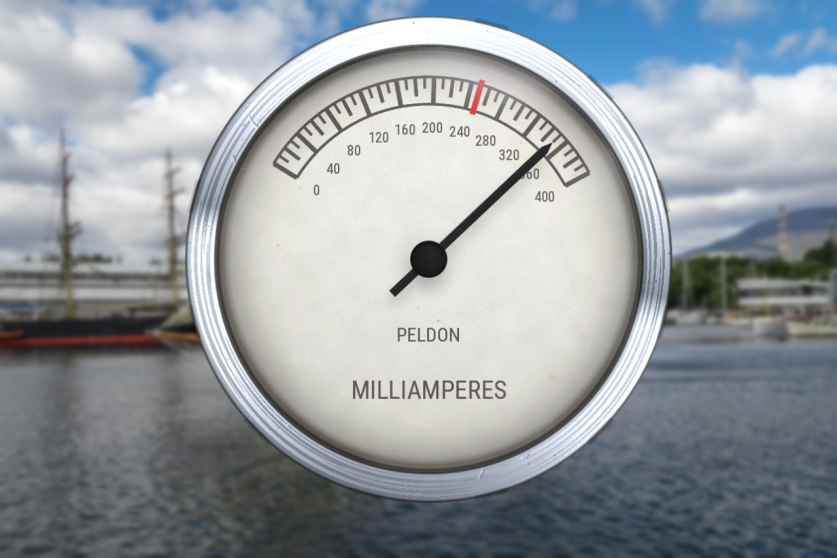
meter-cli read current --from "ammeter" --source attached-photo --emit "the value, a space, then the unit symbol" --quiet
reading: 350 mA
